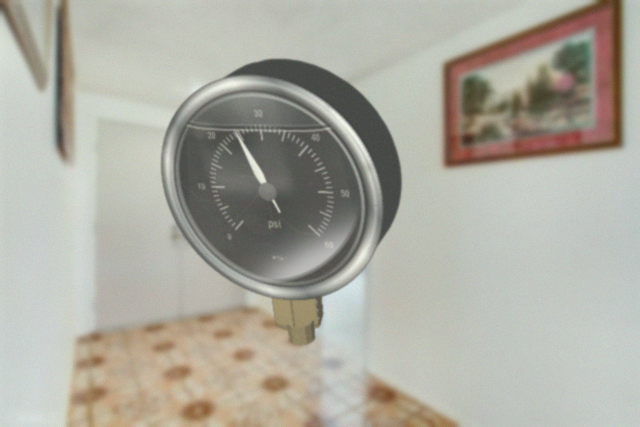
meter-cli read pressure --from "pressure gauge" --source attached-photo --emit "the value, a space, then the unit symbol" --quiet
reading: 25 psi
